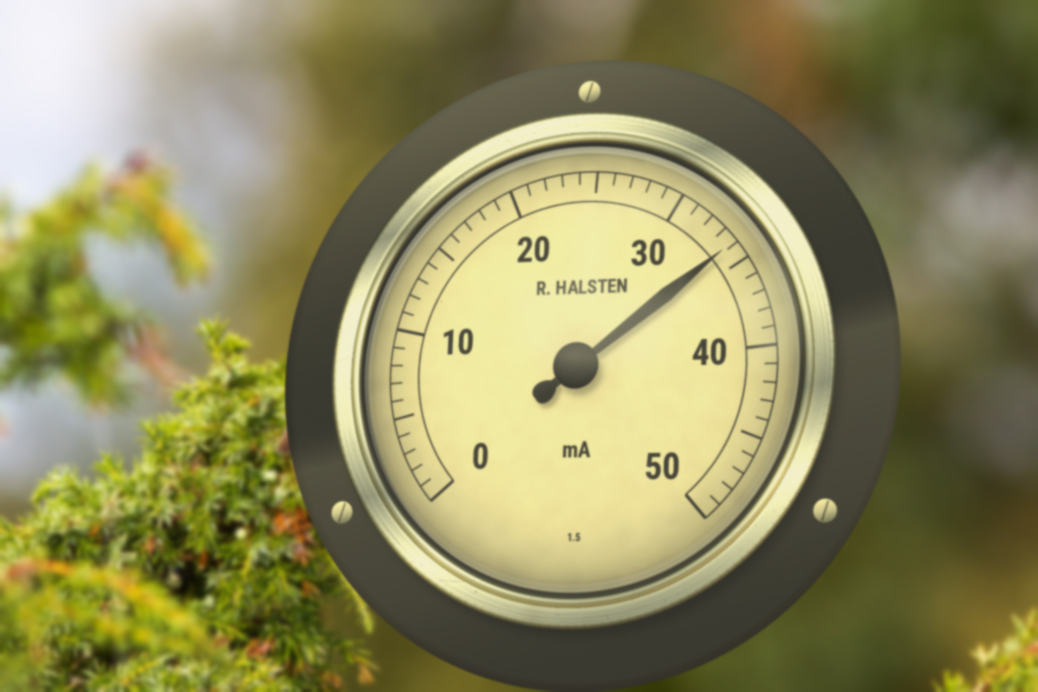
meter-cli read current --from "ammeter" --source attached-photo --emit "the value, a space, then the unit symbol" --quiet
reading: 34 mA
